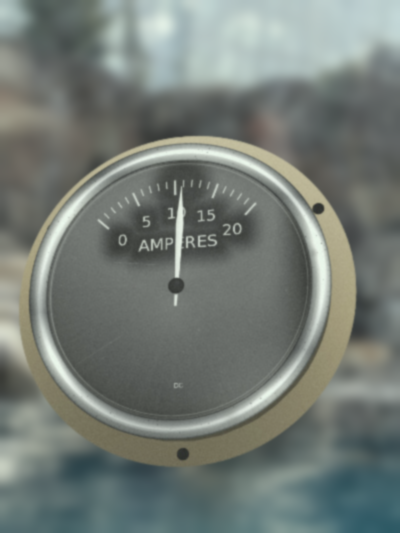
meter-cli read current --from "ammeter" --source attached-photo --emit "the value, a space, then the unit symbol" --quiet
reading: 11 A
